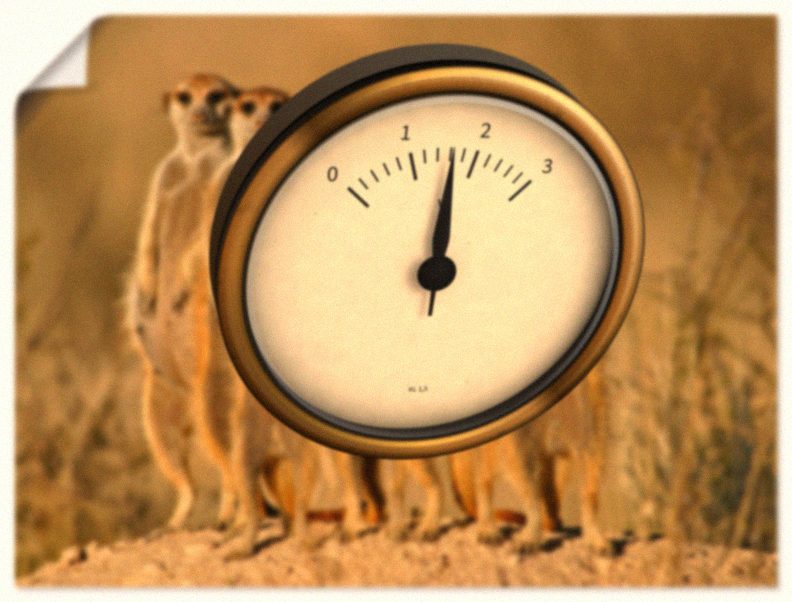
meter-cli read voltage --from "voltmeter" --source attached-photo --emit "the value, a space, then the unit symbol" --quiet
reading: 1.6 V
